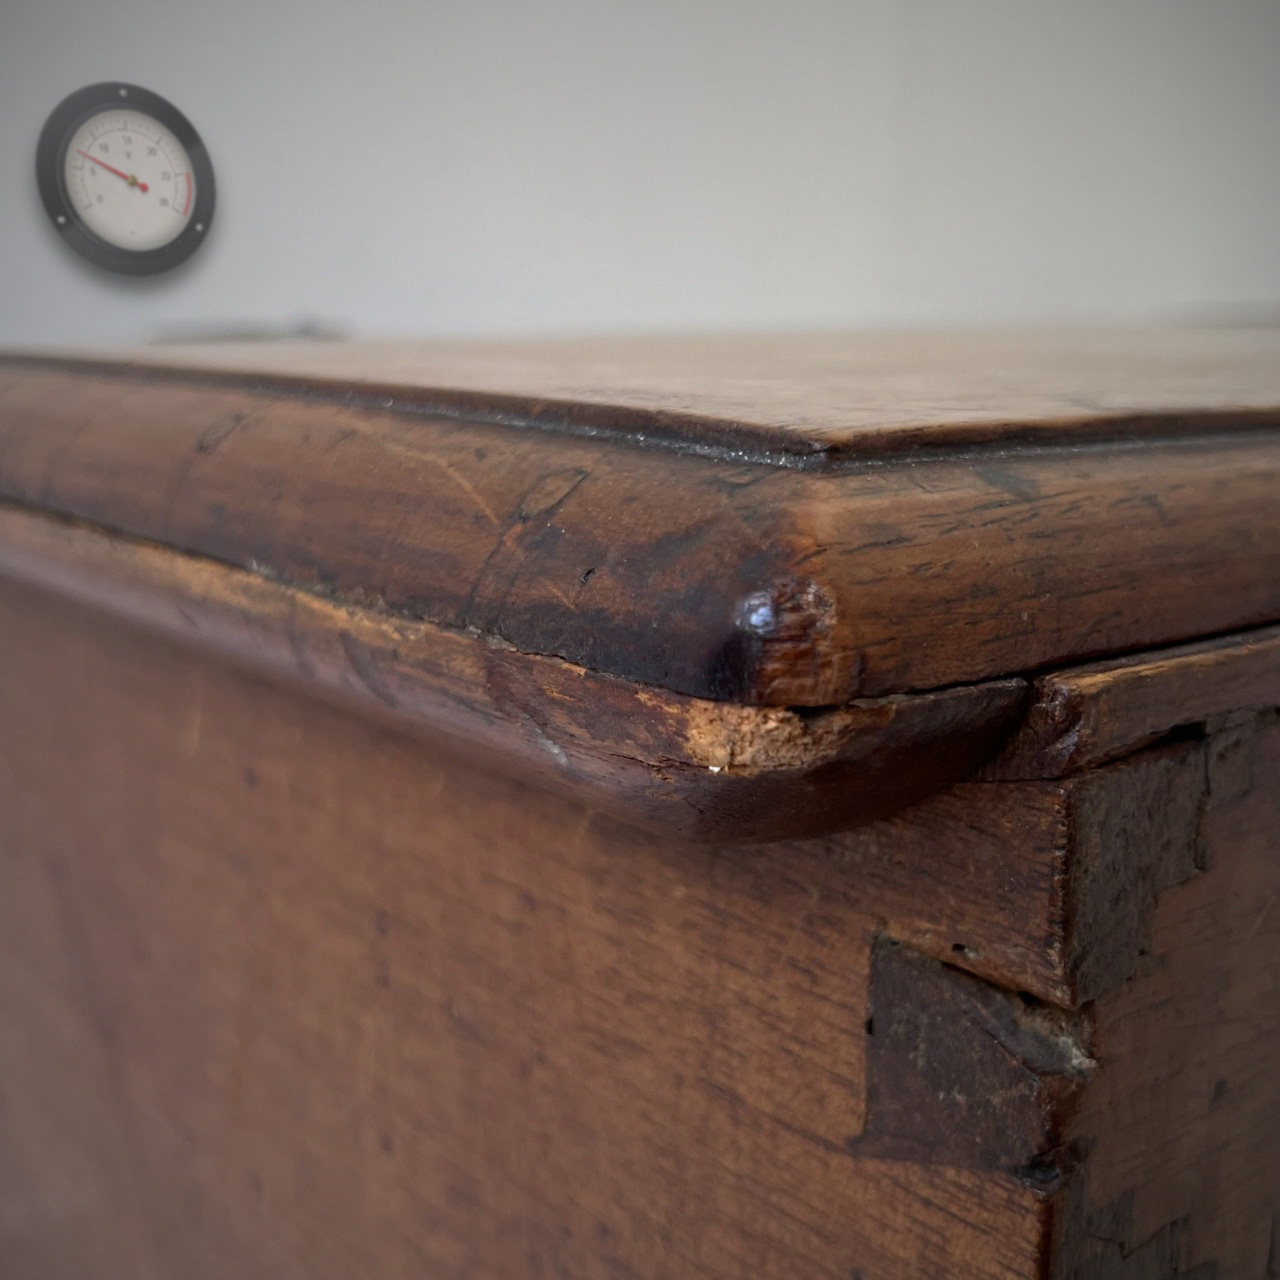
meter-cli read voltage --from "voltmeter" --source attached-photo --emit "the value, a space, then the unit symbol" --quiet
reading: 7 V
